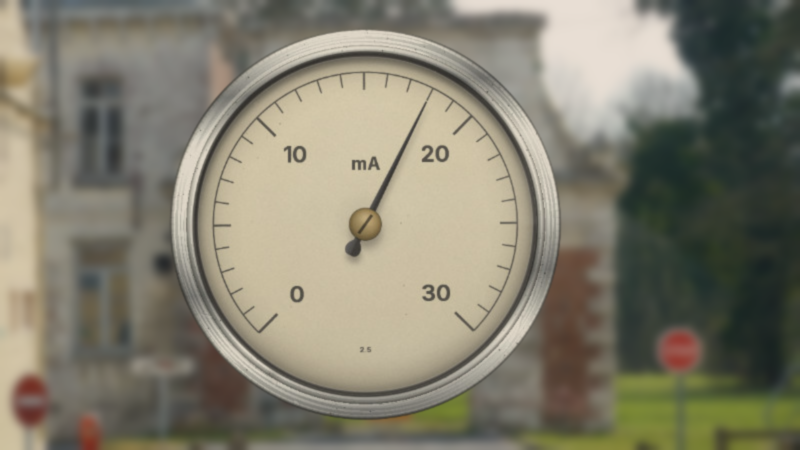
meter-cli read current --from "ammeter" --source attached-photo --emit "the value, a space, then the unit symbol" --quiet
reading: 18 mA
